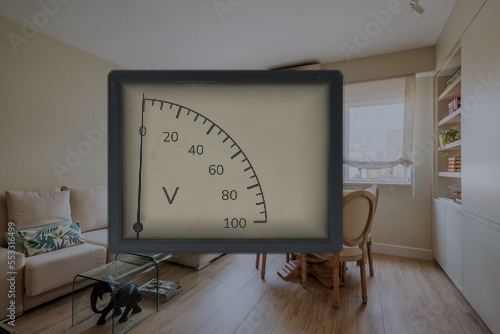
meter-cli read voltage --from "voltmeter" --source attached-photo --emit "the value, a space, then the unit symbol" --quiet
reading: 0 V
